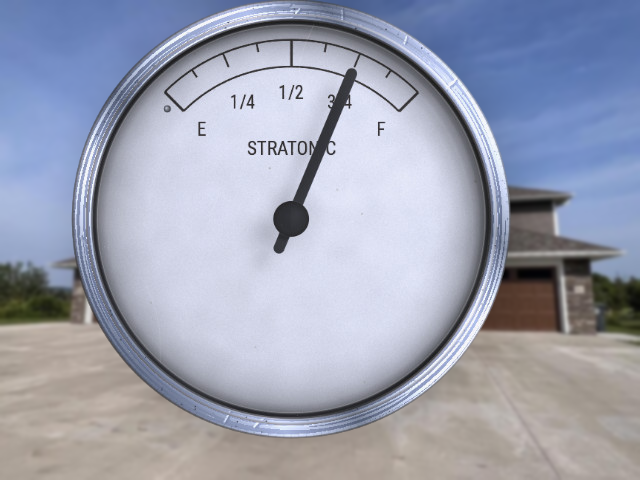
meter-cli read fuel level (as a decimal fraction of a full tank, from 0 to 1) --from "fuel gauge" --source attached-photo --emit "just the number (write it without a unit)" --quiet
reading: 0.75
